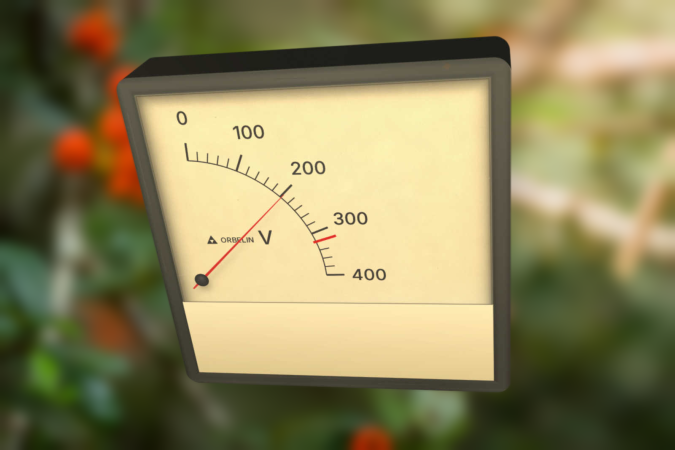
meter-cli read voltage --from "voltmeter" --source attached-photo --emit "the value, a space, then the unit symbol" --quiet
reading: 200 V
